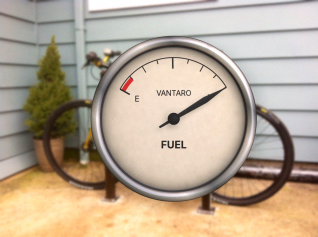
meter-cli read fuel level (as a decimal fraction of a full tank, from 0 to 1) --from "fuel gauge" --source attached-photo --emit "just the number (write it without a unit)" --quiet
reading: 1
